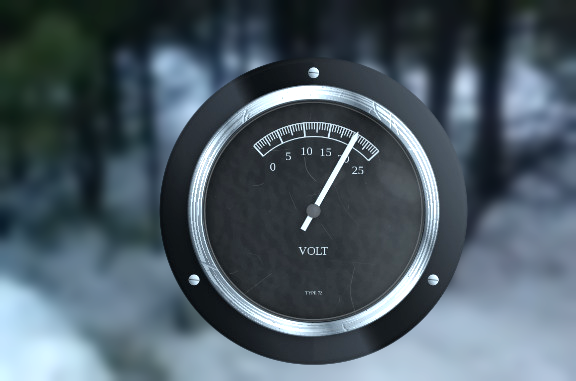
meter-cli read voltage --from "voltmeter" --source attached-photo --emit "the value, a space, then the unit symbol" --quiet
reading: 20 V
